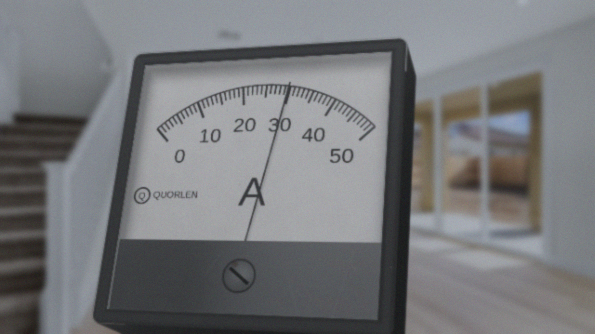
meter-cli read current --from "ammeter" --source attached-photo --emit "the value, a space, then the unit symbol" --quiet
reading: 30 A
